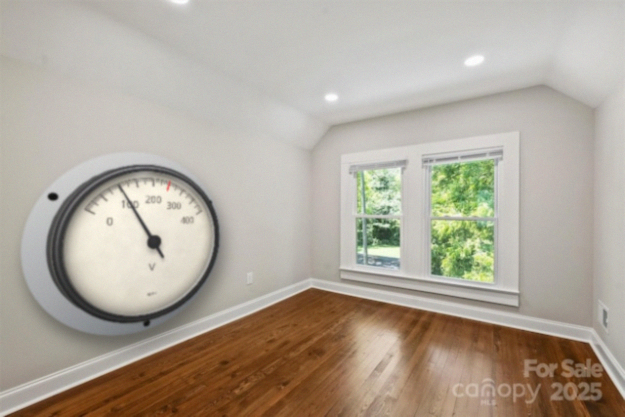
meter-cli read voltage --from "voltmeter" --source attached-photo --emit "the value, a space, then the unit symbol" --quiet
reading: 100 V
